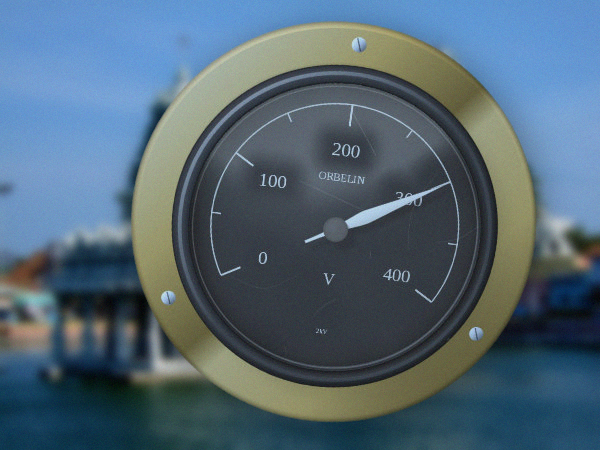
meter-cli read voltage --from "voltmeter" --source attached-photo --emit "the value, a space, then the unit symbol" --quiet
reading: 300 V
